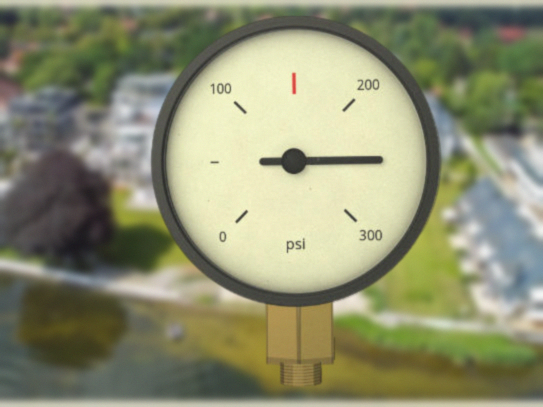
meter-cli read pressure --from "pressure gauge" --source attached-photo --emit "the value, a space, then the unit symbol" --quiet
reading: 250 psi
